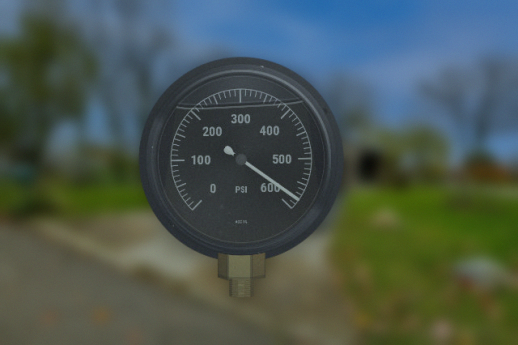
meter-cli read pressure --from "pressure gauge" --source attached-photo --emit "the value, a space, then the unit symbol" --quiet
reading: 580 psi
